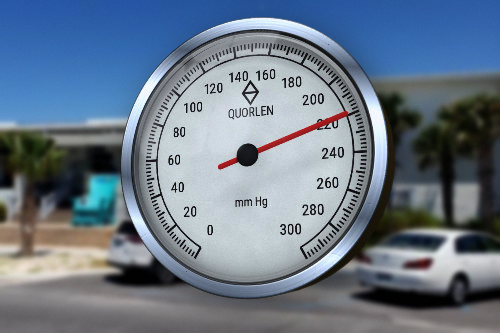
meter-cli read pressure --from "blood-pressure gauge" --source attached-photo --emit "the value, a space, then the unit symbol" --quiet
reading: 220 mmHg
